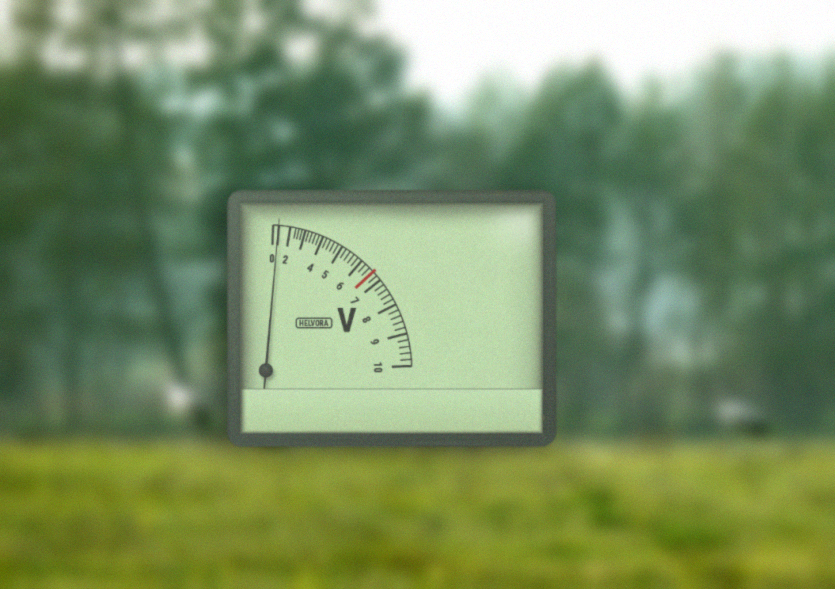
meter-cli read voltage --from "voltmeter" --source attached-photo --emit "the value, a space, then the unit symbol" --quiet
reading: 1 V
